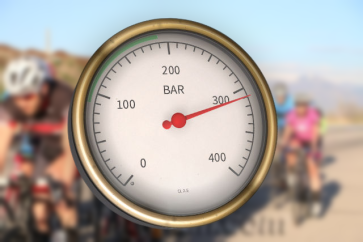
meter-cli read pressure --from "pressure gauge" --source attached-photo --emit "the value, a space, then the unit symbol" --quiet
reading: 310 bar
